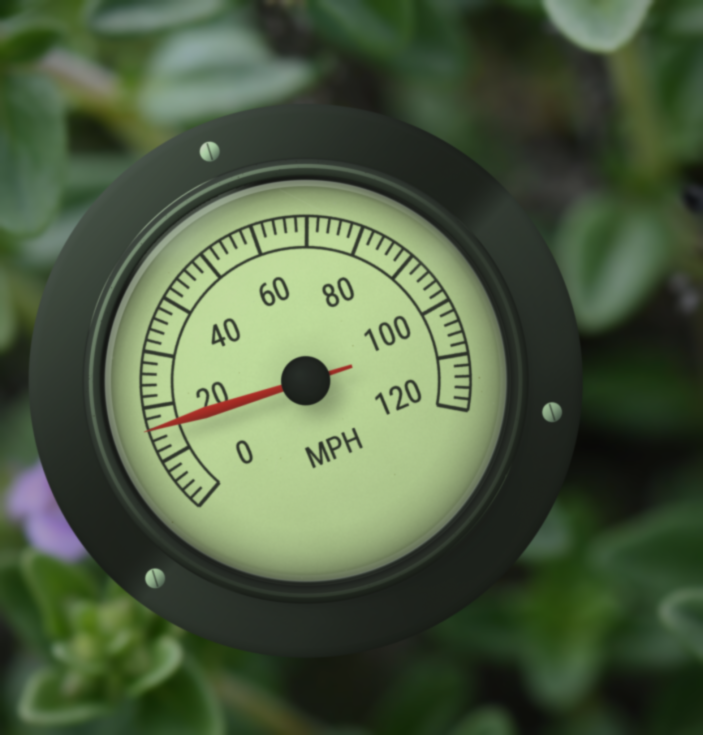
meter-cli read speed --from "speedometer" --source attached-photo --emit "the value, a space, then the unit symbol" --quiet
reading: 16 mph
